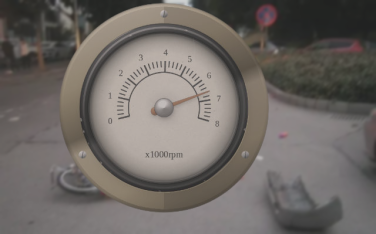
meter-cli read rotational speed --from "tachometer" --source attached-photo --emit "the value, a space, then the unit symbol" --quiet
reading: 6600 rpm
